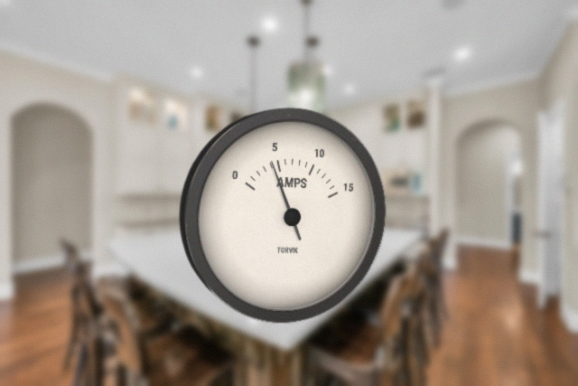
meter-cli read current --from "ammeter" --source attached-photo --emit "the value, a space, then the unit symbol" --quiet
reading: 4 A
